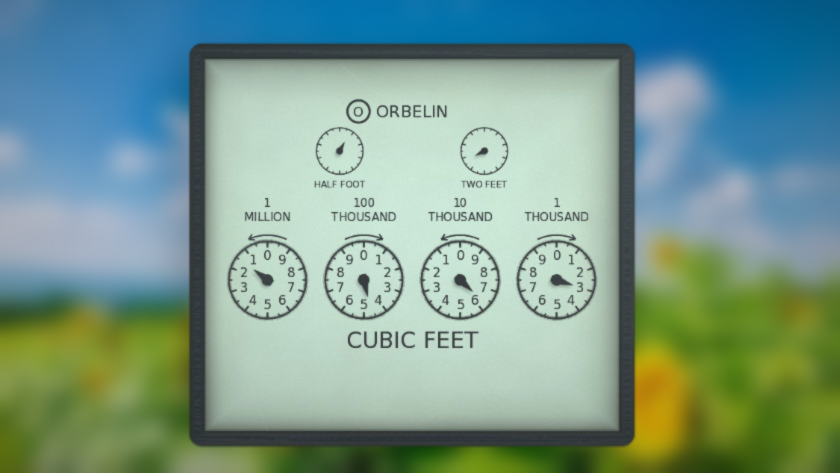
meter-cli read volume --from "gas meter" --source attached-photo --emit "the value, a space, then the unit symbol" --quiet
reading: 146300 ft³
